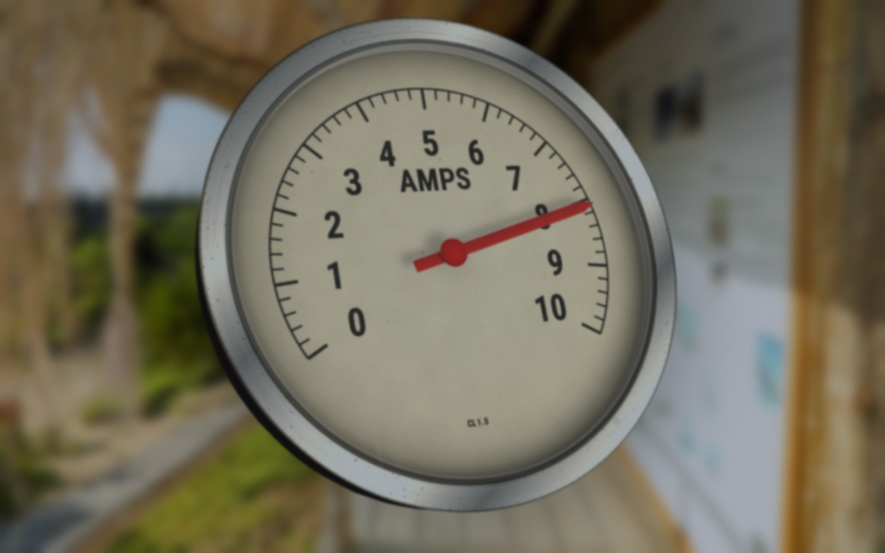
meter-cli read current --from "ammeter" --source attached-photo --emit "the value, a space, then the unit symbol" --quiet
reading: 8.1 A
